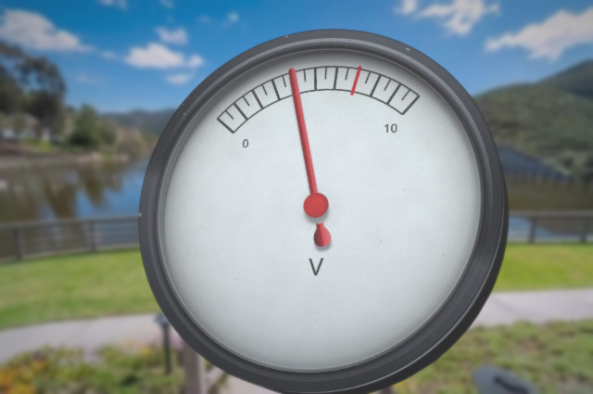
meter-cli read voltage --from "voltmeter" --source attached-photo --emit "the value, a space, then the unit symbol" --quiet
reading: 4 V
